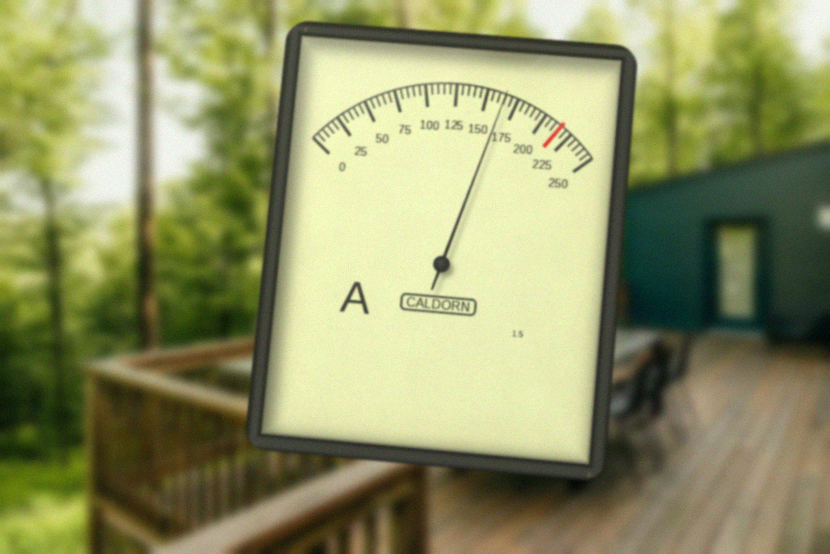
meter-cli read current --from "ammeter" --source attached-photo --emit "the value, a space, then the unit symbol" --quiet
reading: 165 A
